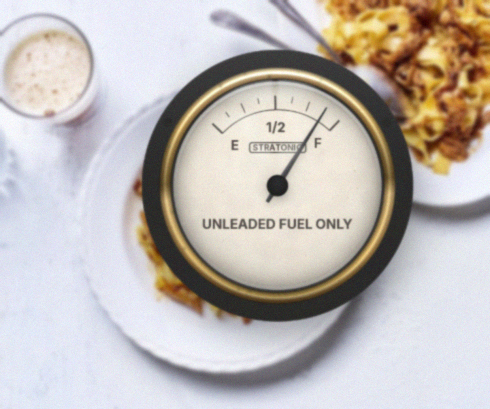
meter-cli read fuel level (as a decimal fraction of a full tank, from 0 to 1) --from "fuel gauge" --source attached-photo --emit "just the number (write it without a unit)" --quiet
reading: 0.875
